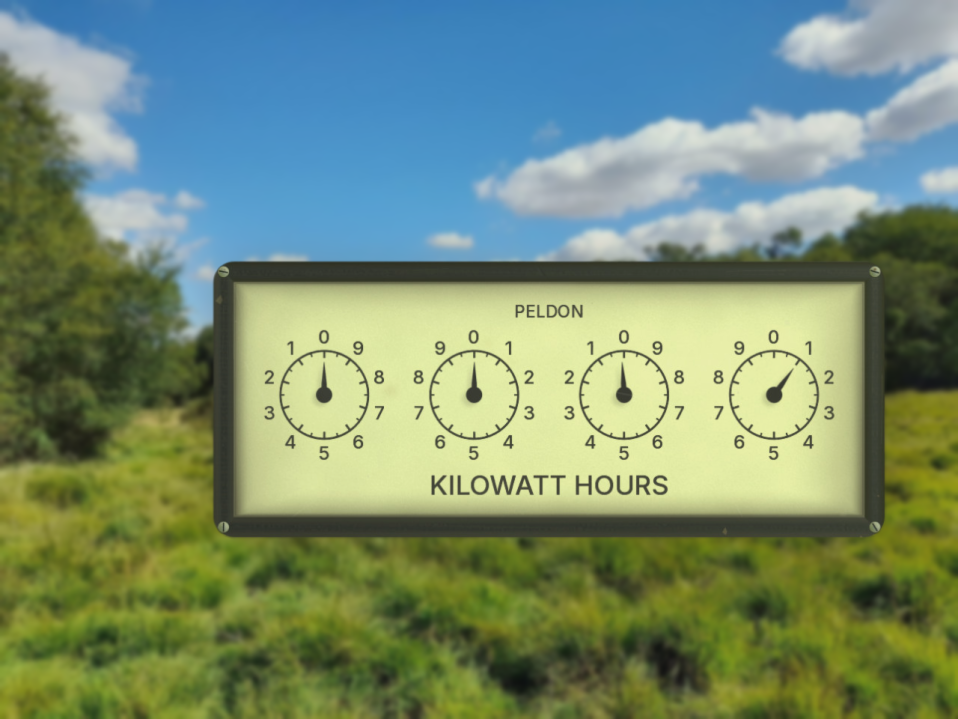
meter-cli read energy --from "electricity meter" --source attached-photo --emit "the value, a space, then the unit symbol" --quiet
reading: 1 kWh
